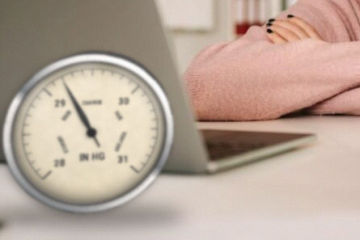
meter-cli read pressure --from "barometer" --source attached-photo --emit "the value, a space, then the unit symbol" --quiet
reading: 29.2 inHg
